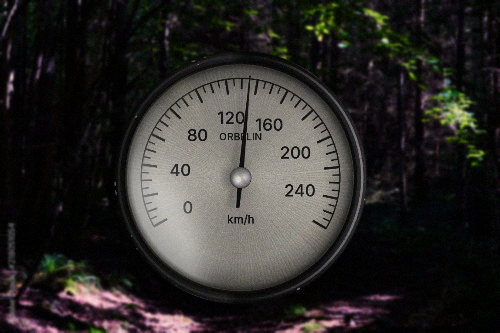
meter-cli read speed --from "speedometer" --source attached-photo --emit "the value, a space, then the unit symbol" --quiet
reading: 135 km/h
